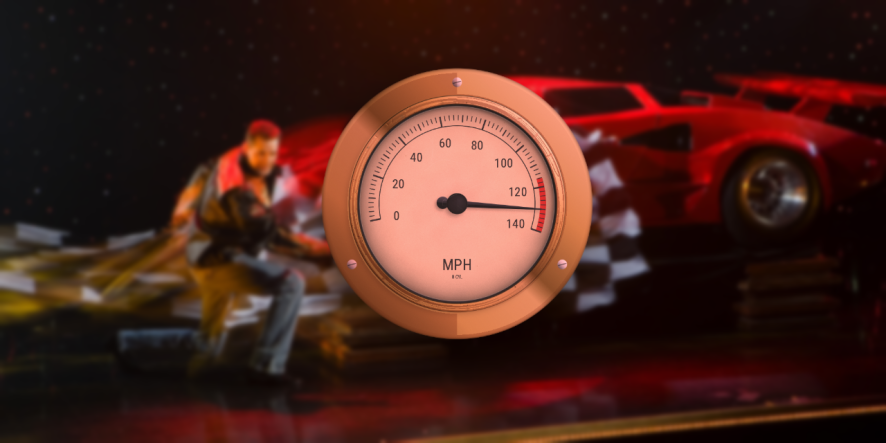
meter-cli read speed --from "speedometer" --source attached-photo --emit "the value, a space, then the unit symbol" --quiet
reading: 130 mph
